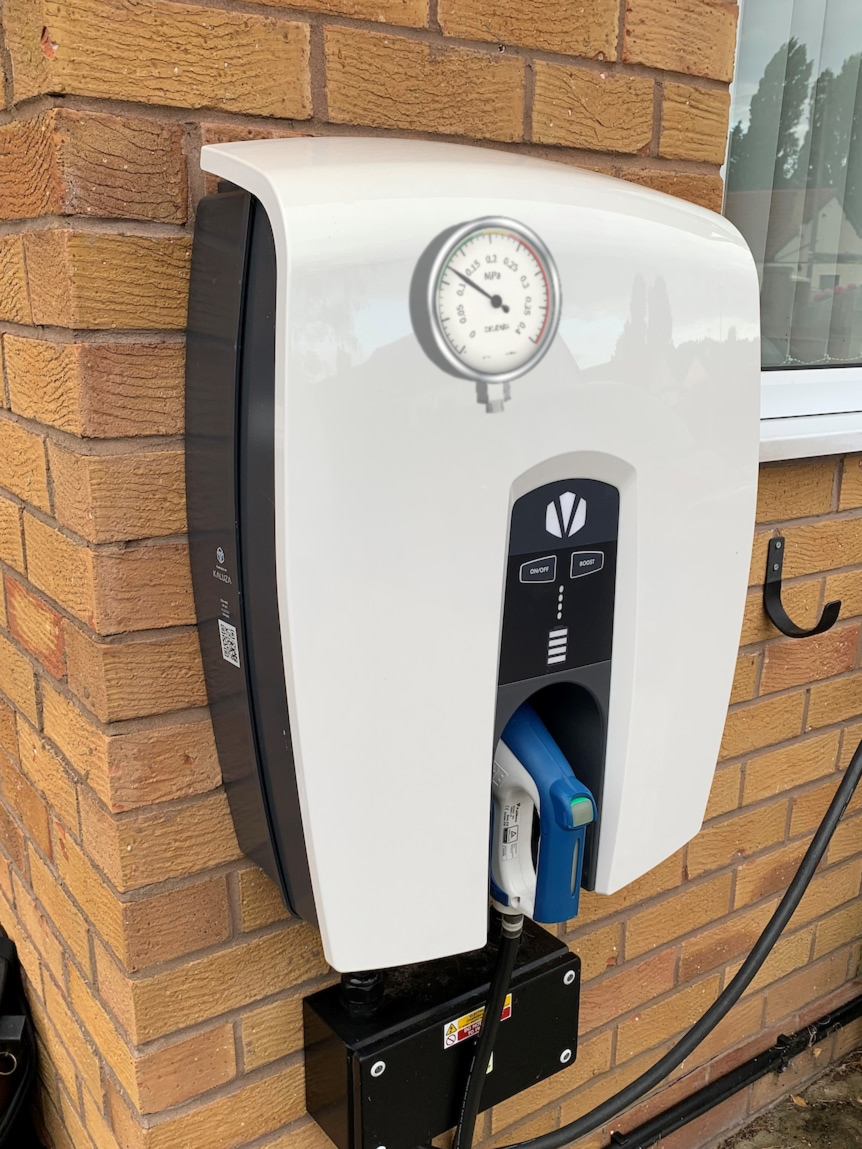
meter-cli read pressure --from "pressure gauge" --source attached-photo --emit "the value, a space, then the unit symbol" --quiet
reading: 0.12 MPa
